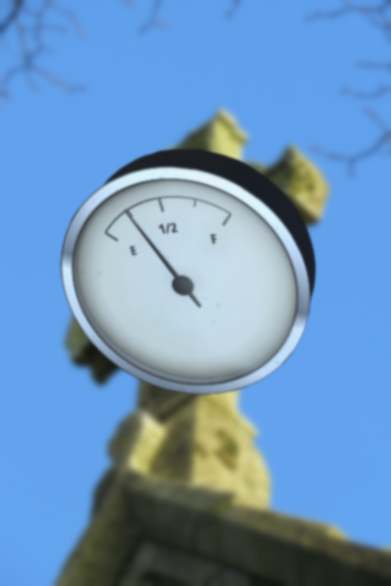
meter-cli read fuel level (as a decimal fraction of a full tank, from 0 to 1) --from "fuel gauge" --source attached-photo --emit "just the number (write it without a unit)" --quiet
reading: 0.25
